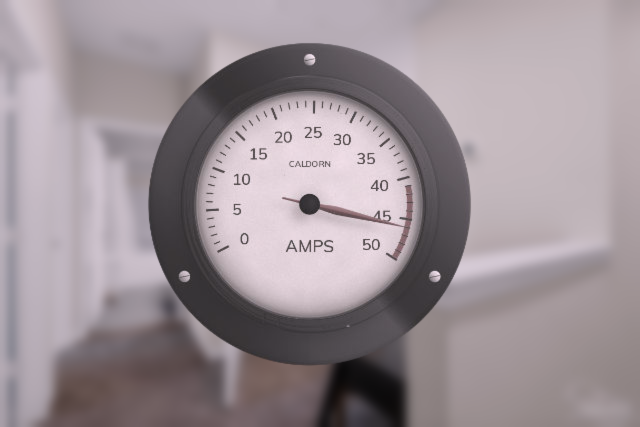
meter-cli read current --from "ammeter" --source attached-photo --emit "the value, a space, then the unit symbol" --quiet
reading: 46 A
